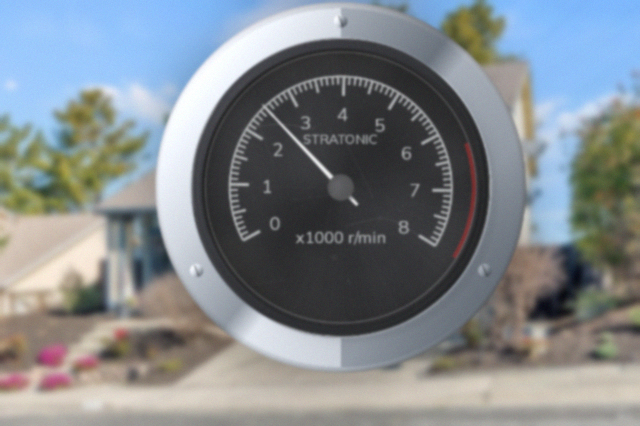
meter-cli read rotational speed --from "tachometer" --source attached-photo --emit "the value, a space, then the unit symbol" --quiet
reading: 2500 rpm
